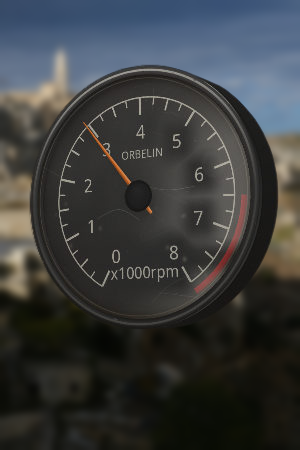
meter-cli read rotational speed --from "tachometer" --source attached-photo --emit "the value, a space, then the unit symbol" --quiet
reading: 3000 rpm
